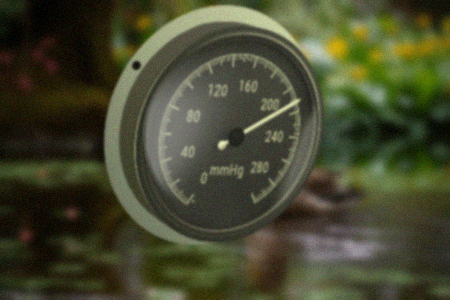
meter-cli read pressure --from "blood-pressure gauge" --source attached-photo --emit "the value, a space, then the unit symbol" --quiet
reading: 210 mmHg
